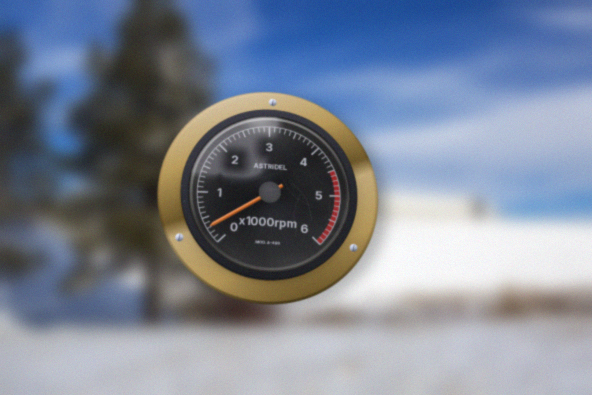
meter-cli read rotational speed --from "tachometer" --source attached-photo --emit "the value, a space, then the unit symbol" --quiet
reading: 300 rpm
